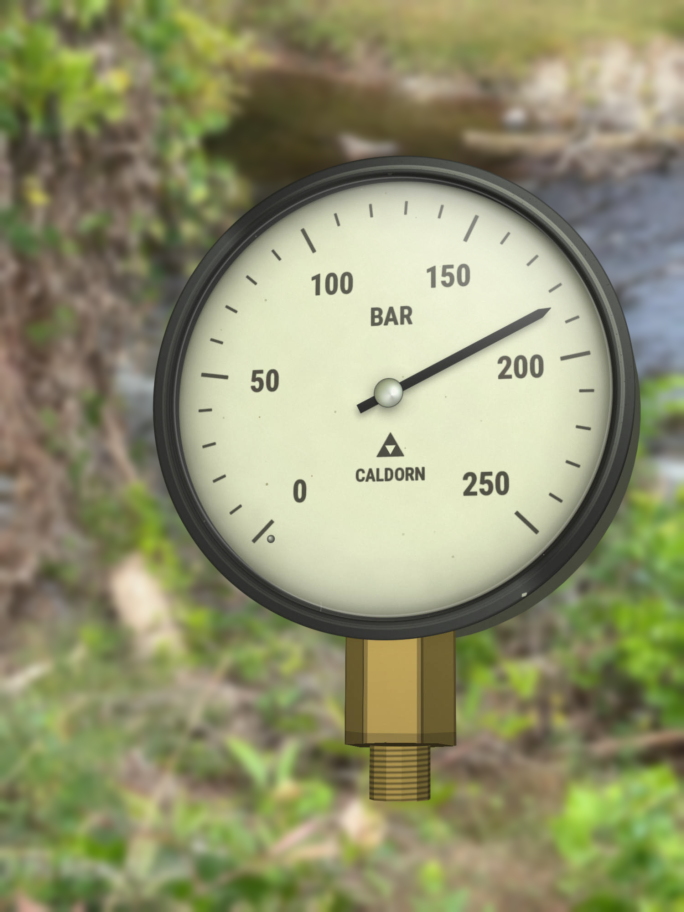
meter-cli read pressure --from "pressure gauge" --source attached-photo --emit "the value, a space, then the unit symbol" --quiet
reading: 185 bar
